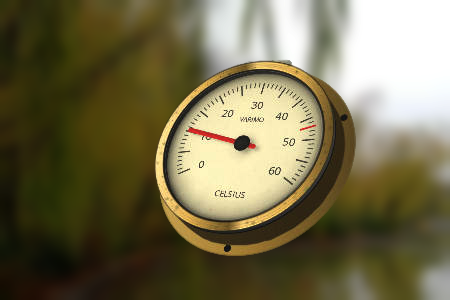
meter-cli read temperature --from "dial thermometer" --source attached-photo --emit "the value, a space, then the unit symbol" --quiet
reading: 10 °C
